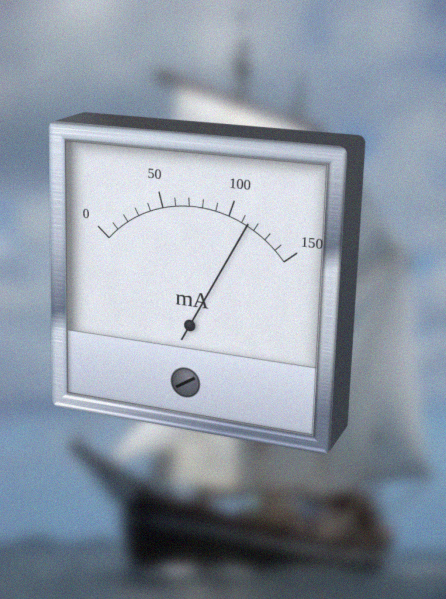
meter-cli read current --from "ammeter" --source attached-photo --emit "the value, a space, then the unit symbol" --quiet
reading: 115 mA
